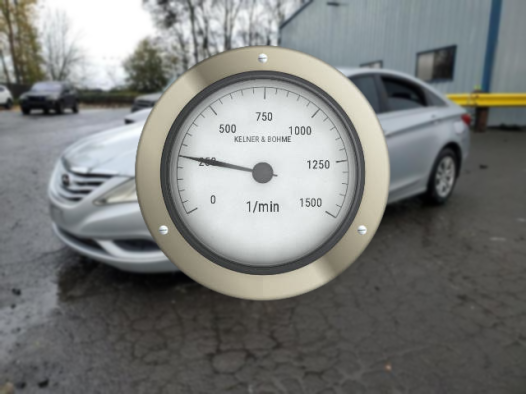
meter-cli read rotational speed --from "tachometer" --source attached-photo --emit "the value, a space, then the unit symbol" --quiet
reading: 250 rpm
